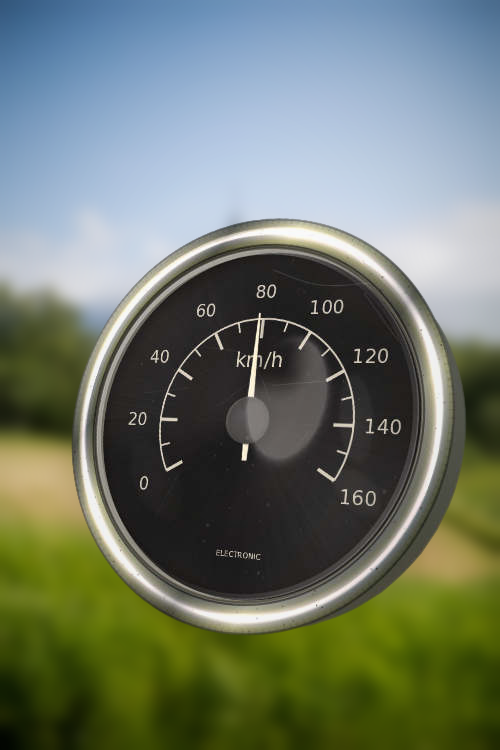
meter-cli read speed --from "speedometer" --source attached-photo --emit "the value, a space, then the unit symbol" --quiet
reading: 80 km/h
